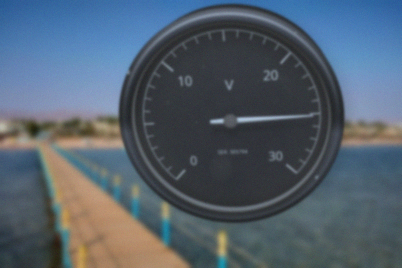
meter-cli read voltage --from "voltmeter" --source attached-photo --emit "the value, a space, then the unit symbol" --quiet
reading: 25 V
